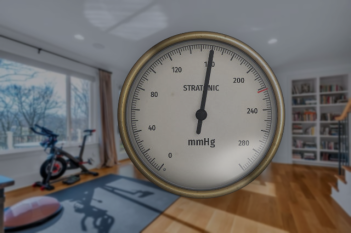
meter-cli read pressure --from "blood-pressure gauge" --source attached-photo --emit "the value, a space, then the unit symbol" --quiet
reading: 160 mmHg
